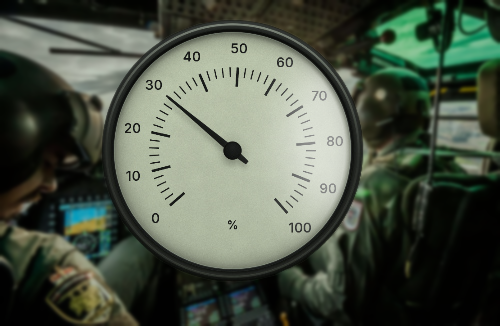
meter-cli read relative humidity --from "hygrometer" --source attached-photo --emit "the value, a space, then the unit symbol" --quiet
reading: 30 %
